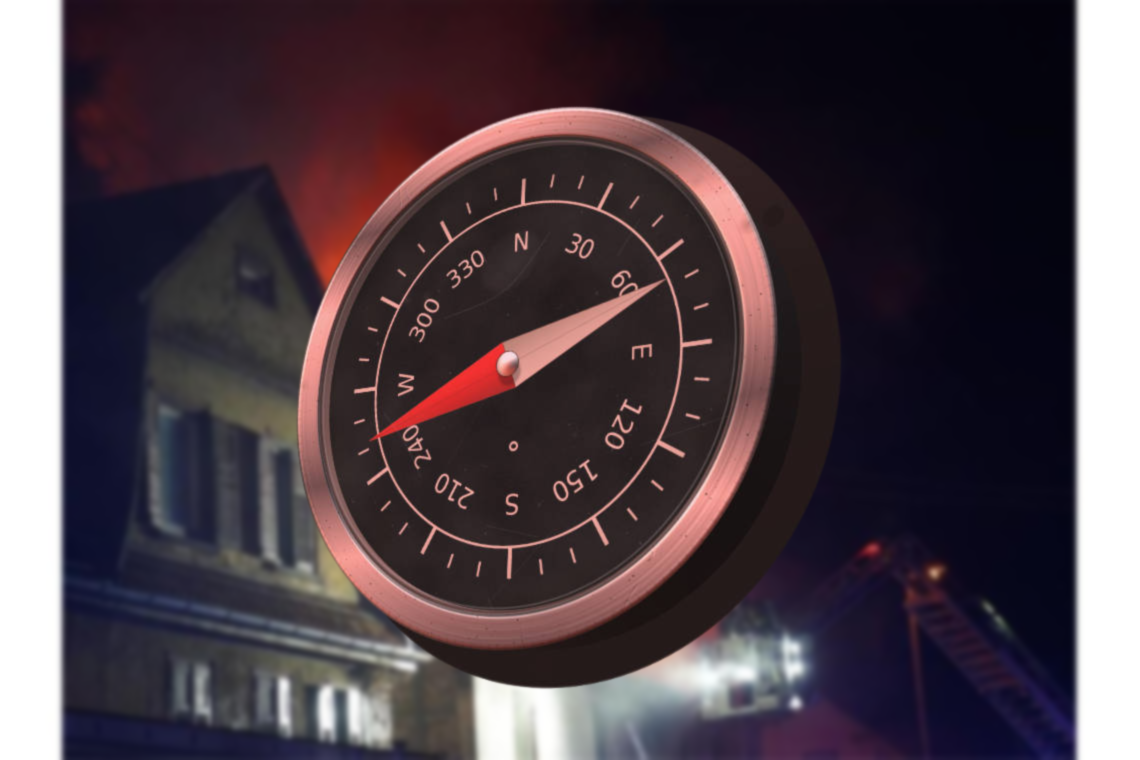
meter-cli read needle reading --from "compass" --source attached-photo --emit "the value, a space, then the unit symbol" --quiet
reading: 250 °
